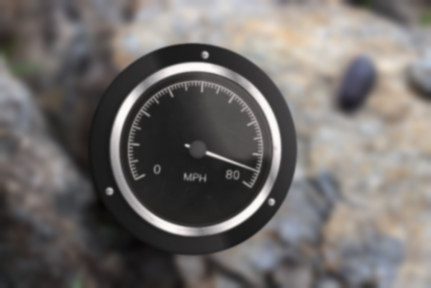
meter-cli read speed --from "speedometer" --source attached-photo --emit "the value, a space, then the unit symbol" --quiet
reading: 75 mph
